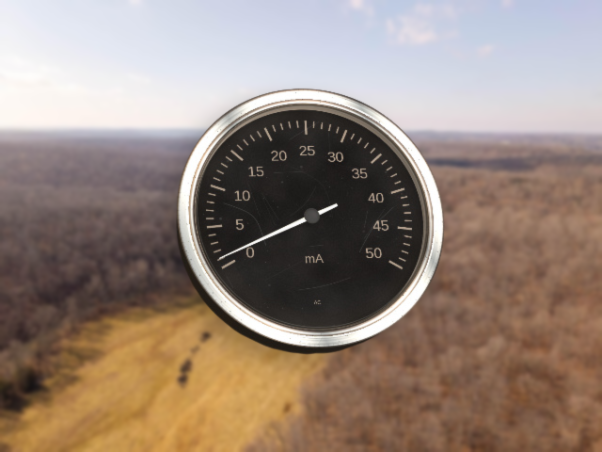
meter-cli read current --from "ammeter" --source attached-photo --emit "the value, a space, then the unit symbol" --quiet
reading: 1 mA
